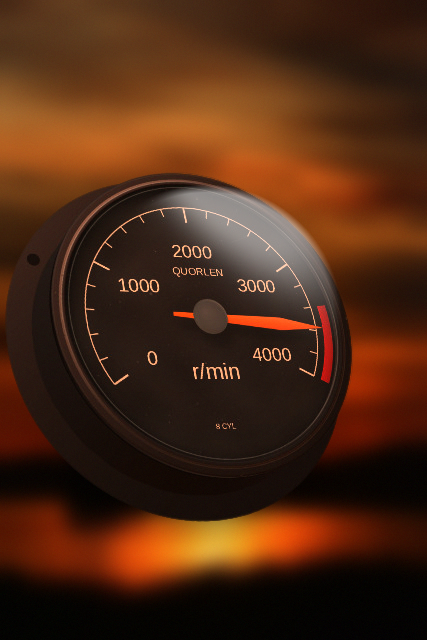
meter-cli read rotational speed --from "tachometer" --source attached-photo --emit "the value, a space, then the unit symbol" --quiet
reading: 3600 rpm
